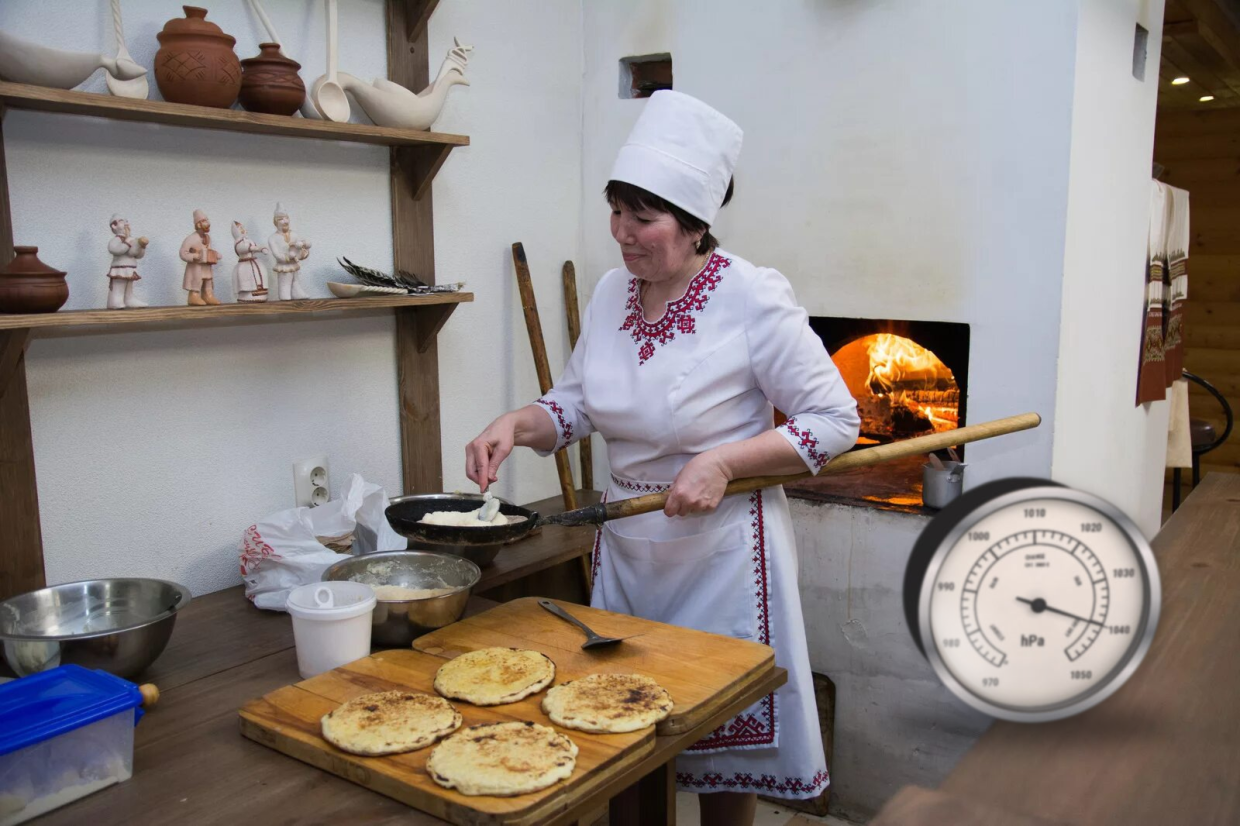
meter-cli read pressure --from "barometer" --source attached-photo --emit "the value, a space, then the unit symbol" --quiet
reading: 1040 hPa
